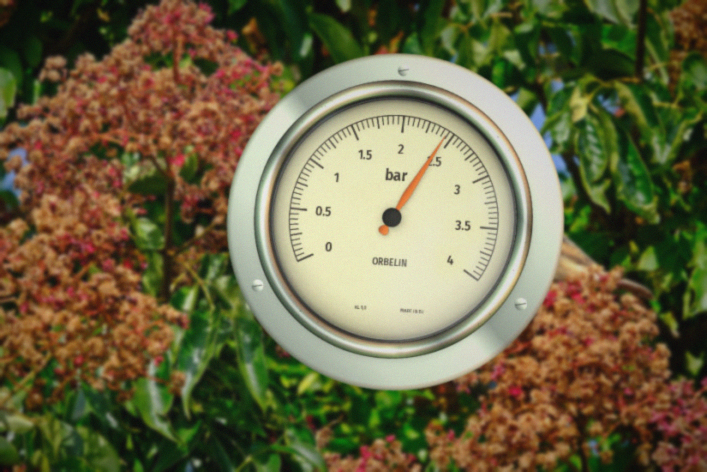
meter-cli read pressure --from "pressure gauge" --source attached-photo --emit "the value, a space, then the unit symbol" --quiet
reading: 2.45 bar
